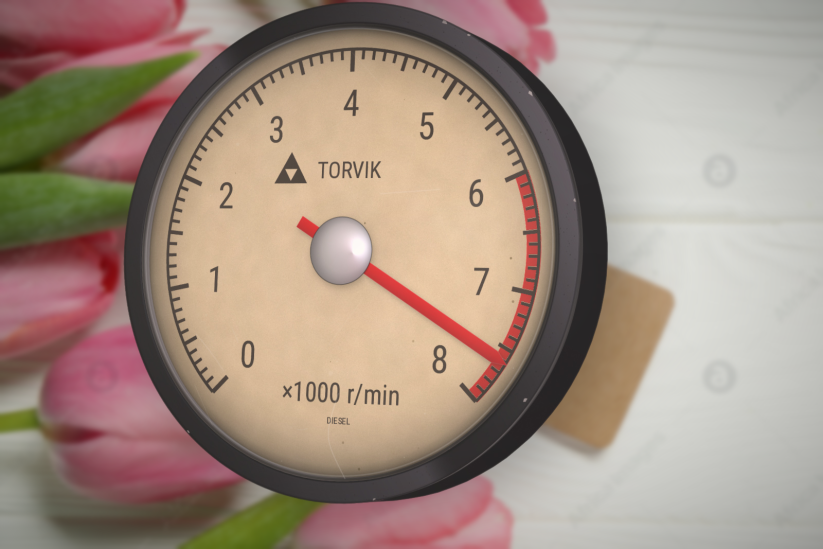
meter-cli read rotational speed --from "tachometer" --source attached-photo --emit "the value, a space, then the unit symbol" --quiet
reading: 7600 rpm
